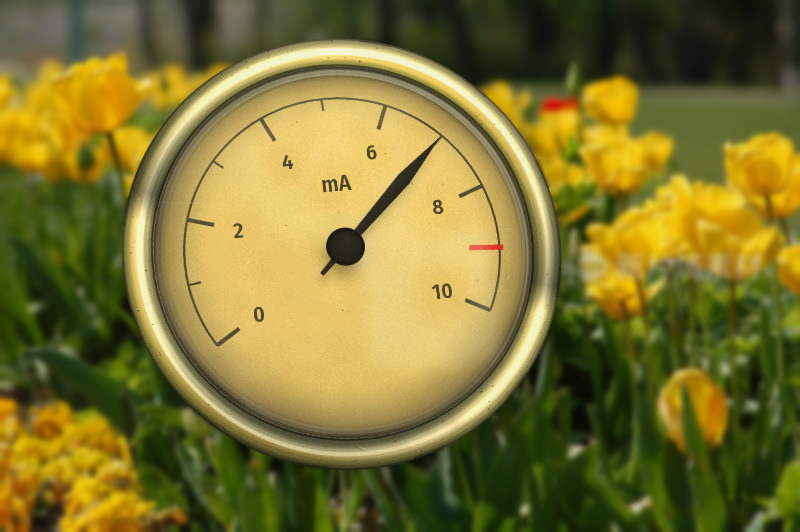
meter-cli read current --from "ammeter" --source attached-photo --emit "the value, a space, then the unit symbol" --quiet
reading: 7 mA
